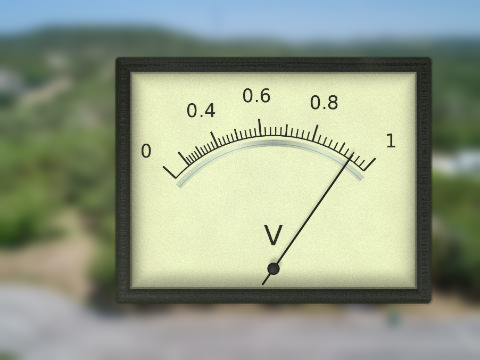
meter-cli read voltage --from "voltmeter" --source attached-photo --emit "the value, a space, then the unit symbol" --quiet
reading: 0.94 V
